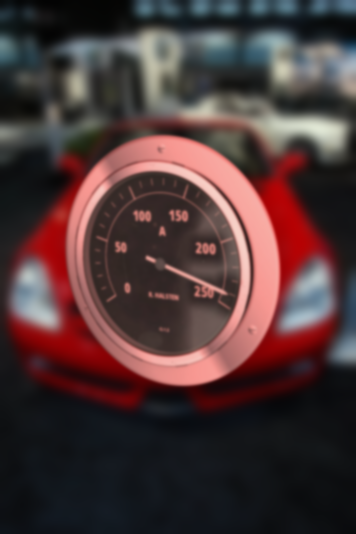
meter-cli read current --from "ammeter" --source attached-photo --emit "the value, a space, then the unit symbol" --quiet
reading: 240 A
